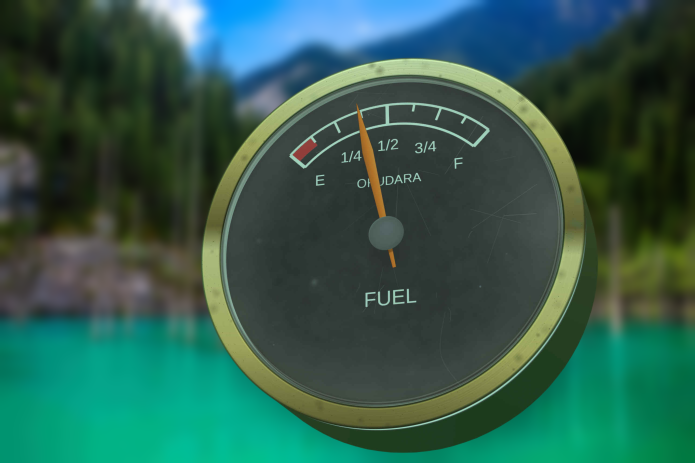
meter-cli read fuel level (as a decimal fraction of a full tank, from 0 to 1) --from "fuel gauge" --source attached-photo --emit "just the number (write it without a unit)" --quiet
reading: 0.375
